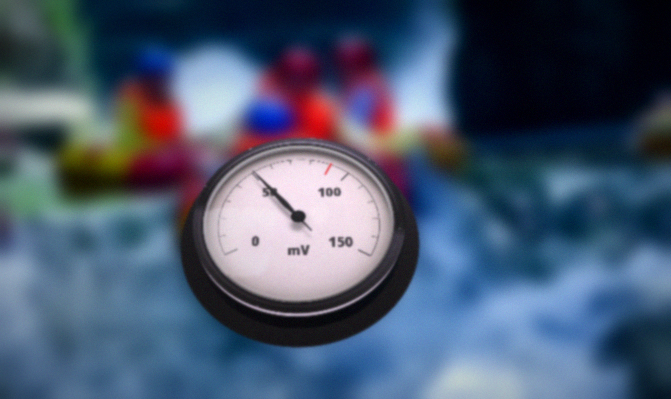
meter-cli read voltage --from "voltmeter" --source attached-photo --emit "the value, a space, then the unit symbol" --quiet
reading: 50 mV
